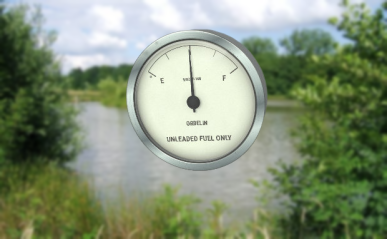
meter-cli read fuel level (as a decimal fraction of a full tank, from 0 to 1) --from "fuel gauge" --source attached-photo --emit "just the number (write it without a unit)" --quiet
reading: 0.5
